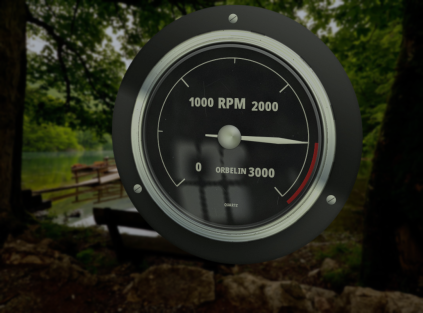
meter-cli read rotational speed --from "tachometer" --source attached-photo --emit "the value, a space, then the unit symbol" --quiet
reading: 2500 rpm
